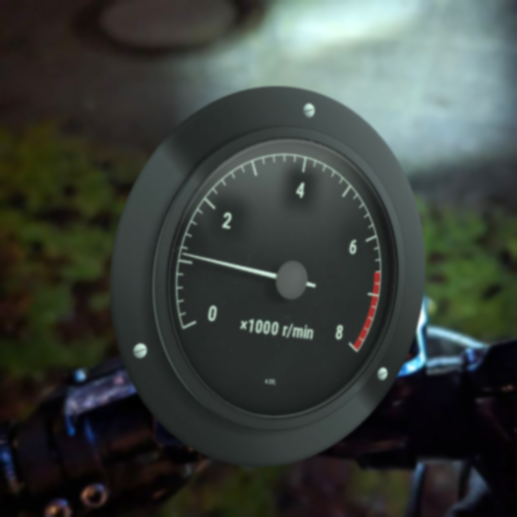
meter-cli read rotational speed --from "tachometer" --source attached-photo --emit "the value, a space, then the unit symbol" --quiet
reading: 1100 rpm
